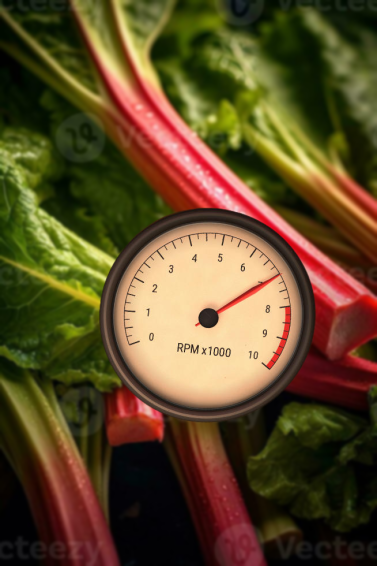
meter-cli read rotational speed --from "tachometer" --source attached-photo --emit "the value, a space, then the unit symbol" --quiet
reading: 7000 rpm
